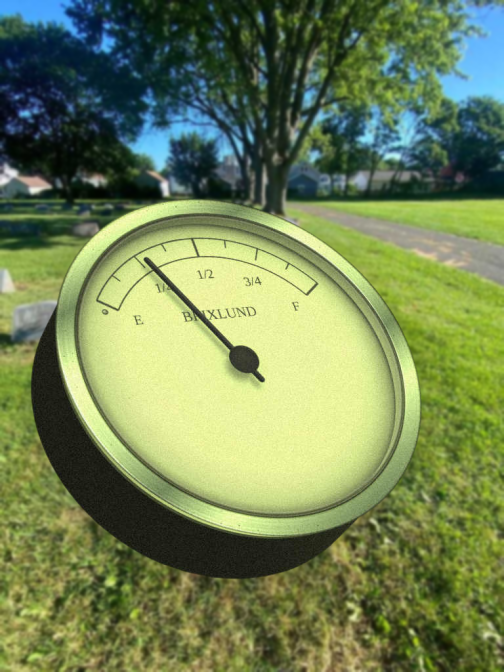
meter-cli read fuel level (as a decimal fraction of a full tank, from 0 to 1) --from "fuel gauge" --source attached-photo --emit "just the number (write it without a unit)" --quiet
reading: 0.25
